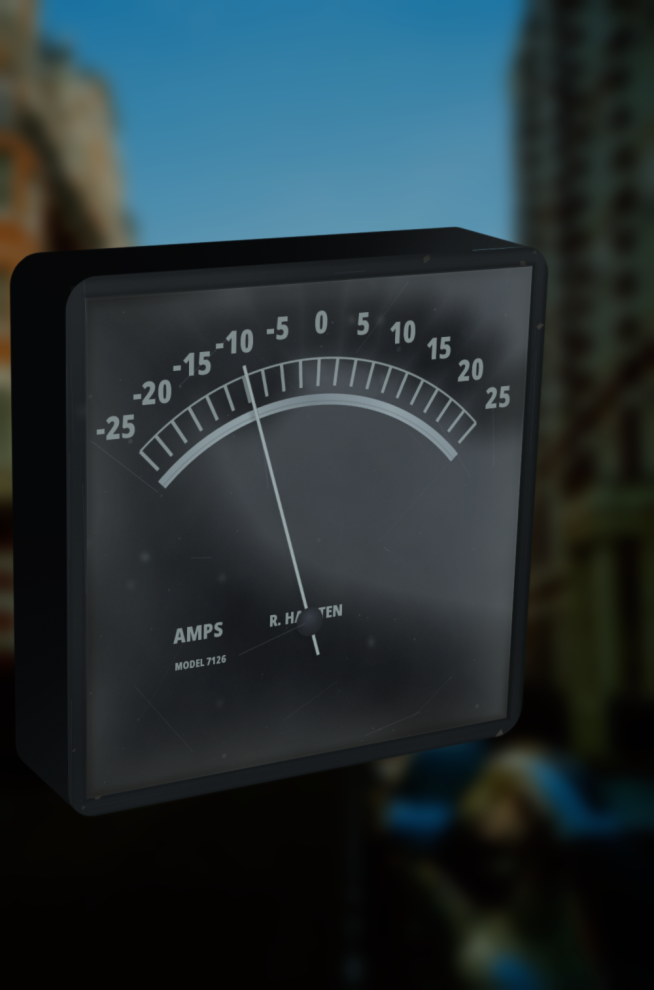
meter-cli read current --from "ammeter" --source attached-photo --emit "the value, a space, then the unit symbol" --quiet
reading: -10 A
